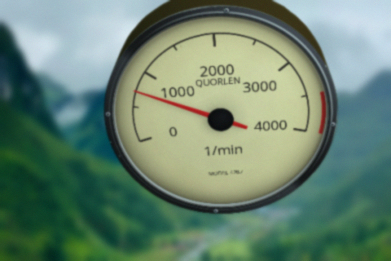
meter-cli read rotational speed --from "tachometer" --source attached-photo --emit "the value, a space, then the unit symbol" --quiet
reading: 750 rpm
